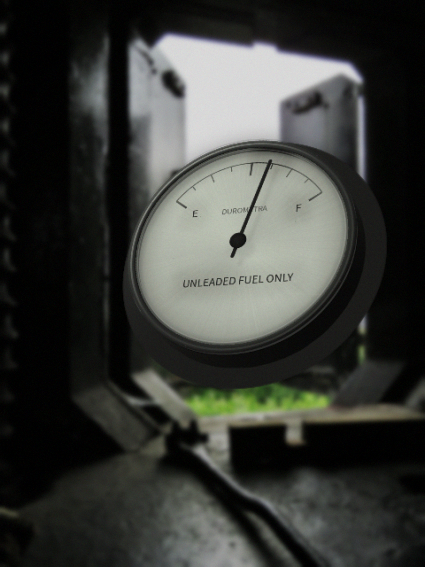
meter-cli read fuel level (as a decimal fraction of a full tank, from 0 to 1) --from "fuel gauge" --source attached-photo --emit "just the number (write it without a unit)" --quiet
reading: 0.625
